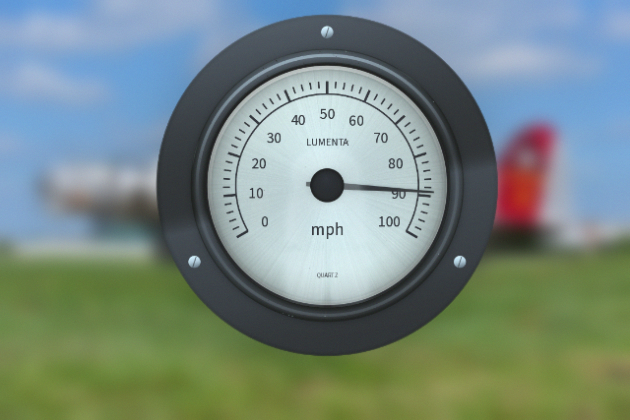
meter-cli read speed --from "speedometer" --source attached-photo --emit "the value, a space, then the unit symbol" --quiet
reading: 89 mph
